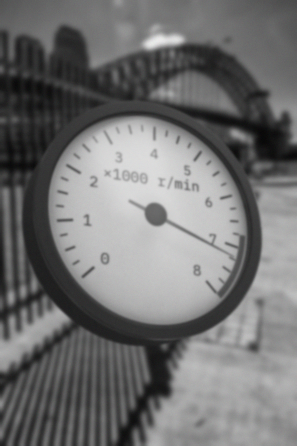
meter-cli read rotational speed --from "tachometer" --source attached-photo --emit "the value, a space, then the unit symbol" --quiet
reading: 7250 rpm
